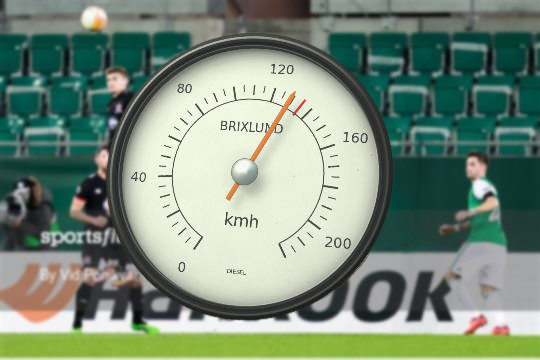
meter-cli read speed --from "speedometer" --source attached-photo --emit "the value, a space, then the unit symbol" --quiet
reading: 130 km/h
